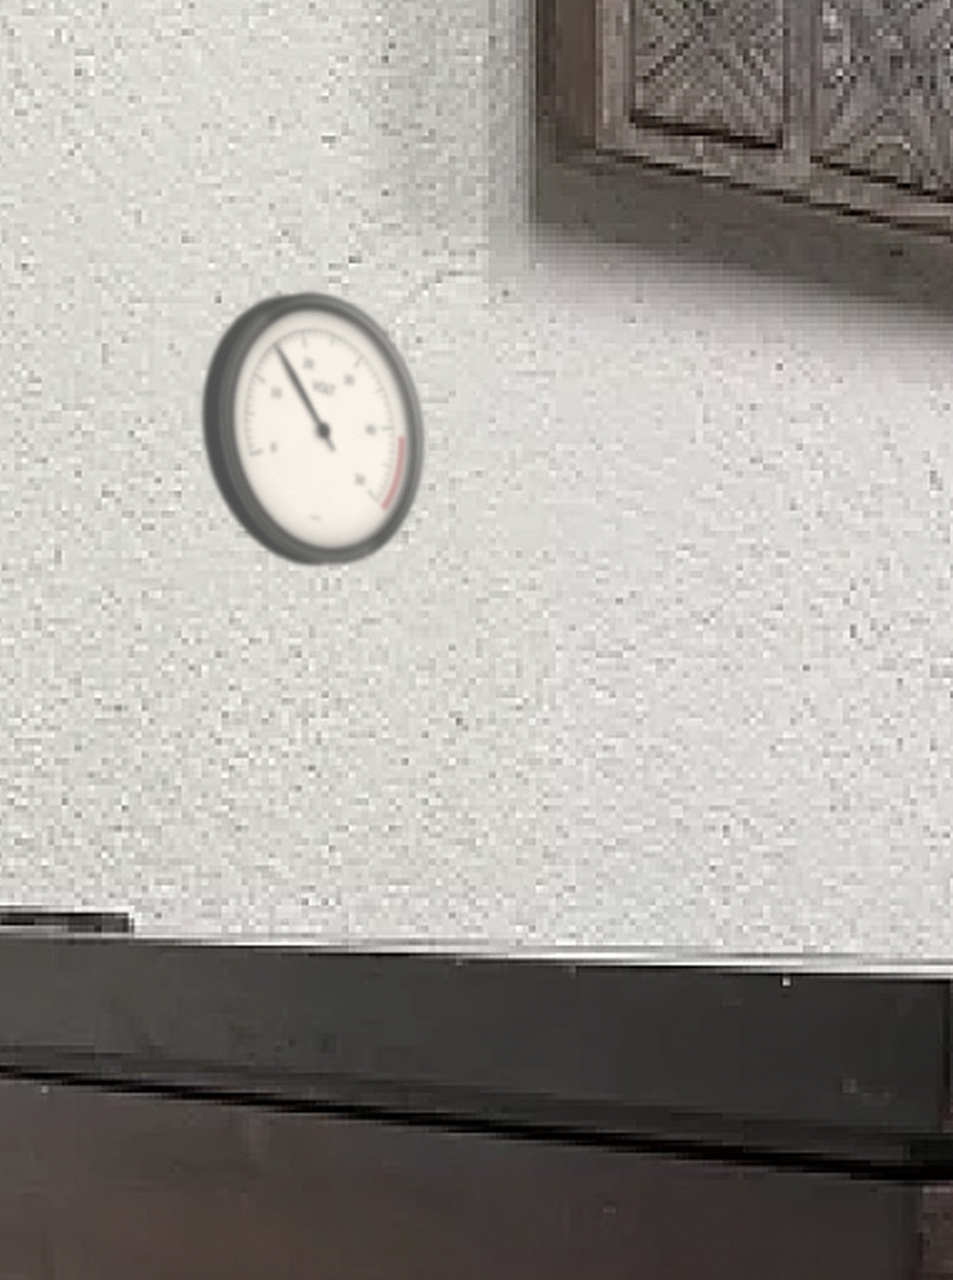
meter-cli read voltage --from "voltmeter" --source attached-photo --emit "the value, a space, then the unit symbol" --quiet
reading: 15 V
